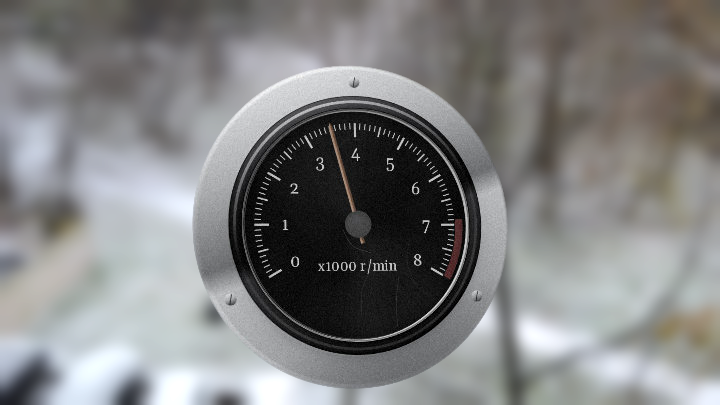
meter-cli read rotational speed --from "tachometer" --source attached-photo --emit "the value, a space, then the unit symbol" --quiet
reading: 3500 rpm
